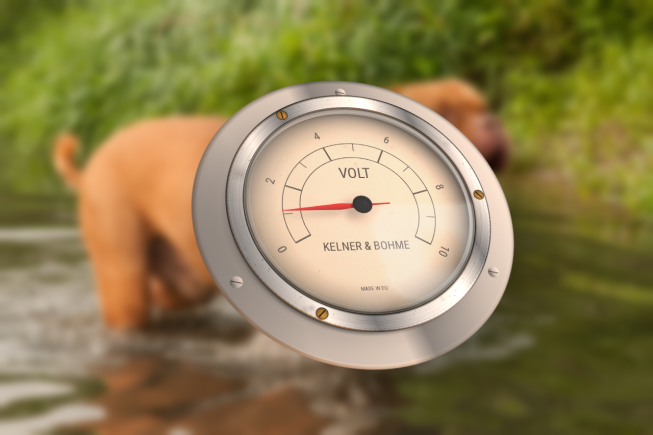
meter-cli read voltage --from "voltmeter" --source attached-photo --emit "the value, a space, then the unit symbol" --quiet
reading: 1 V
